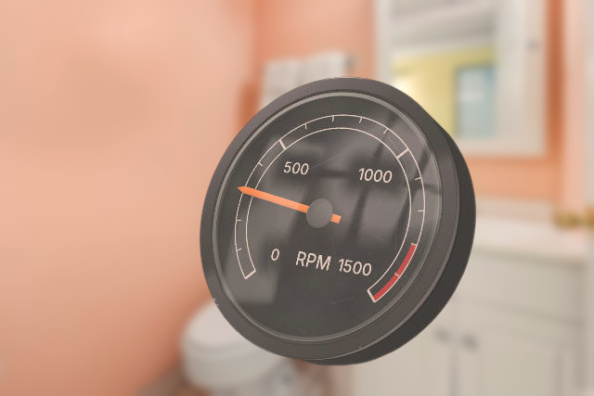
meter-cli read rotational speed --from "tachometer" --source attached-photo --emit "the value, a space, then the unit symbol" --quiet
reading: 300 rpm
